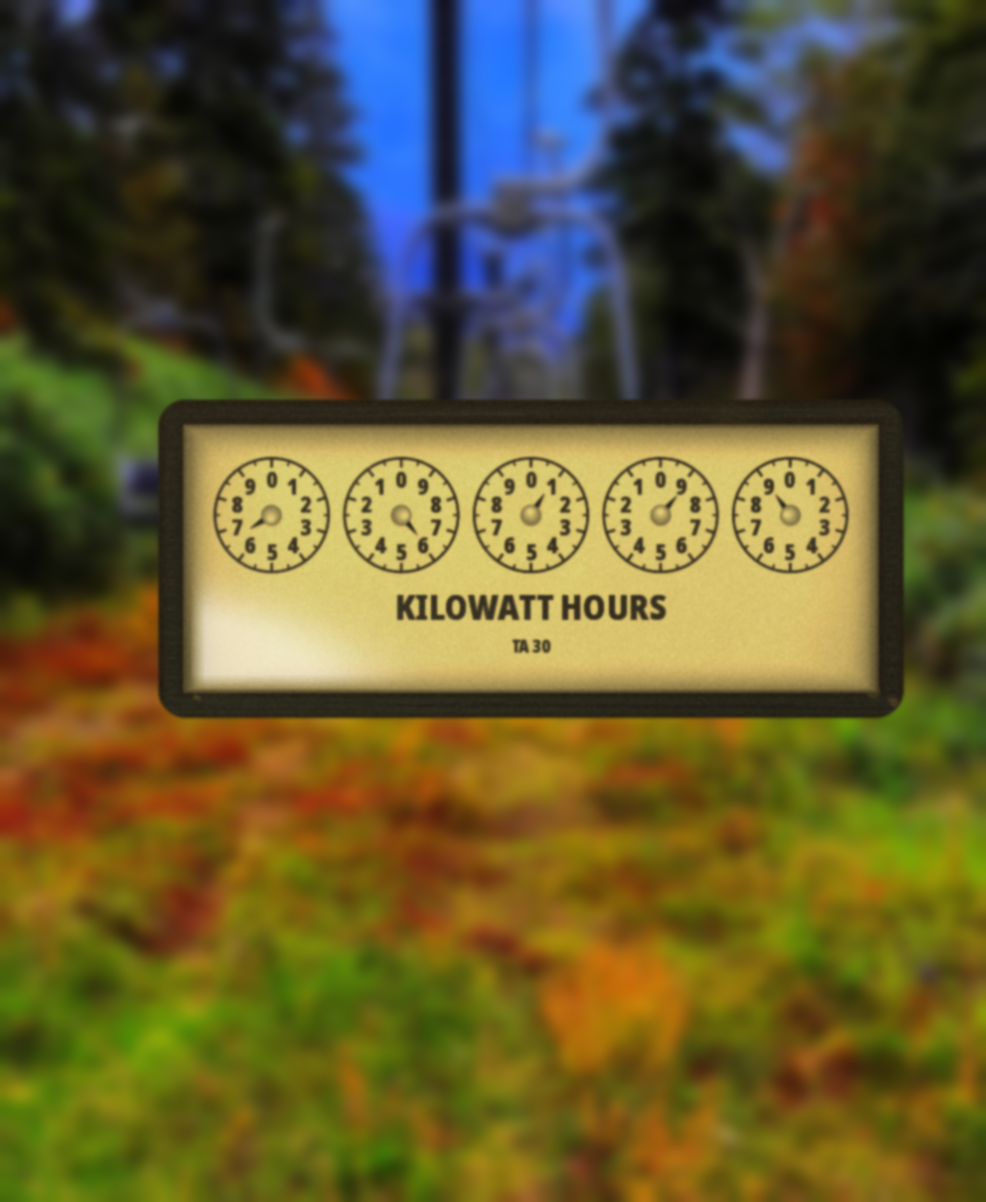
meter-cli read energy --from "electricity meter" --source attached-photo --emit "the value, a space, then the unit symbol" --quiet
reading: 66089 kWh
